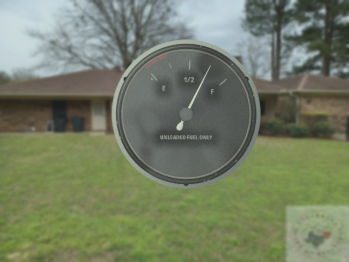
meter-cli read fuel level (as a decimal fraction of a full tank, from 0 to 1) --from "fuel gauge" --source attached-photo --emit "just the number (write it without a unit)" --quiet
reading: 0.75
